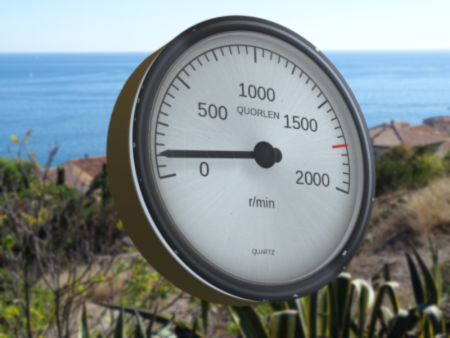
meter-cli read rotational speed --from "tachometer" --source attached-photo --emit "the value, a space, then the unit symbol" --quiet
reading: 100 rpm
